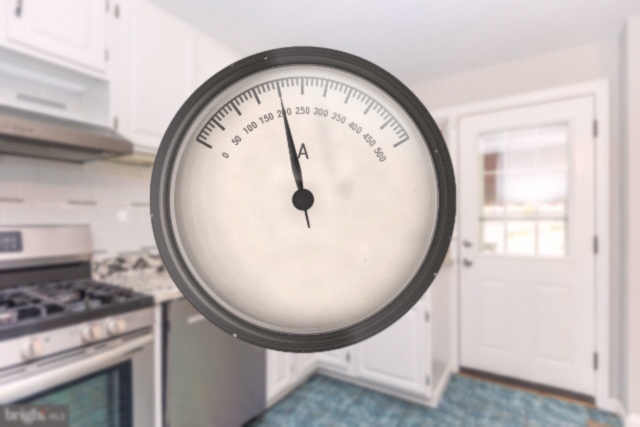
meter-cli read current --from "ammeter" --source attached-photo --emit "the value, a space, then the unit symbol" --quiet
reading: 200 A
